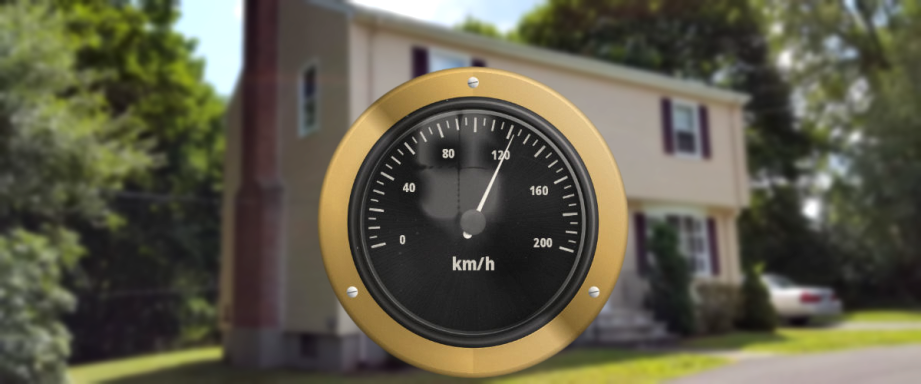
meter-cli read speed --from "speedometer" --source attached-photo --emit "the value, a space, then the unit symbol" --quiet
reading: 122.5 km/h
